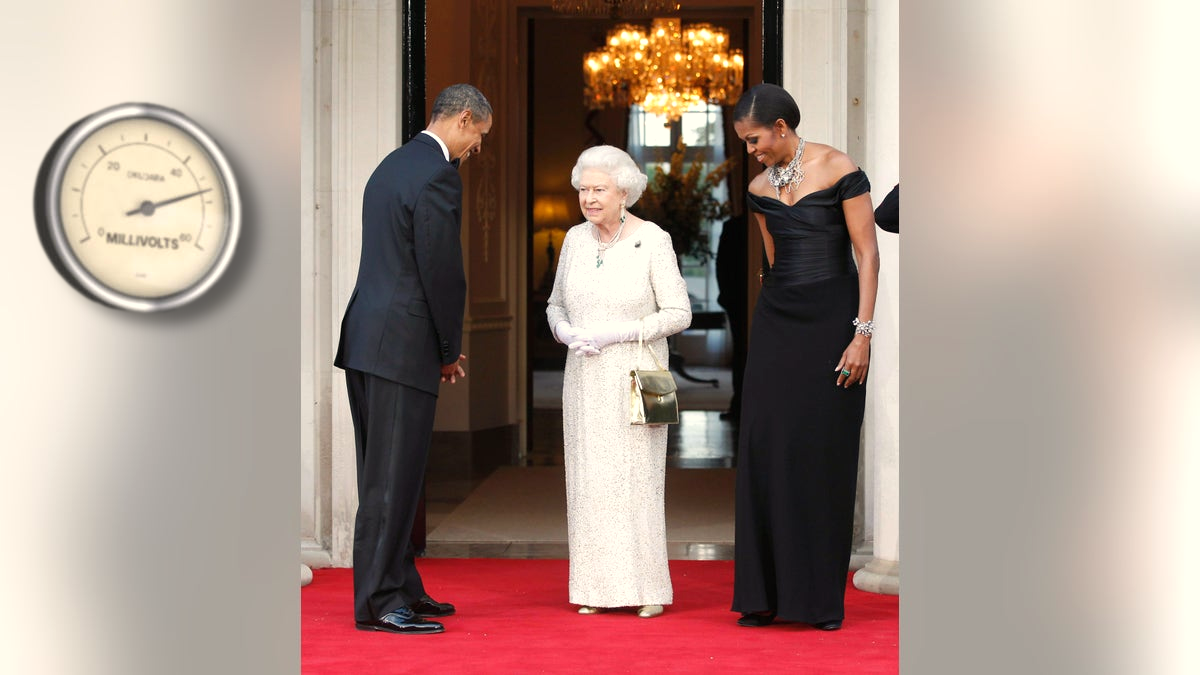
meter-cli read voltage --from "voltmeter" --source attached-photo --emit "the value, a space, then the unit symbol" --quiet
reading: 47.5 mV
